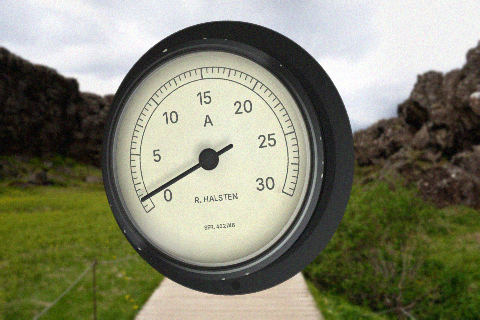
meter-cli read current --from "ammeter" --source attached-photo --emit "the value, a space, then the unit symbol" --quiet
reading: 1 A
